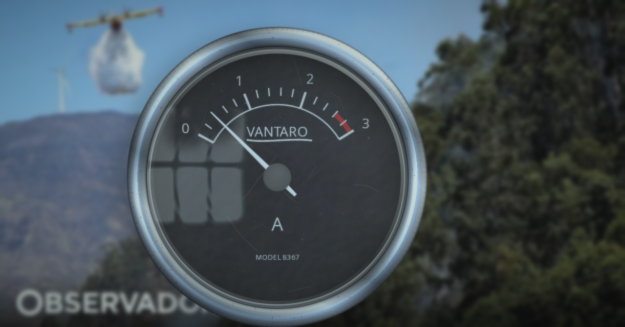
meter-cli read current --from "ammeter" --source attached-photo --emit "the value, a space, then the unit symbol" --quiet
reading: 0.4 A
